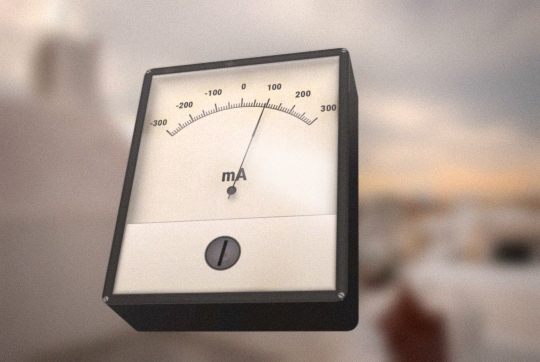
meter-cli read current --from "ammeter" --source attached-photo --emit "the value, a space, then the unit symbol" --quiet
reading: 100 mA
